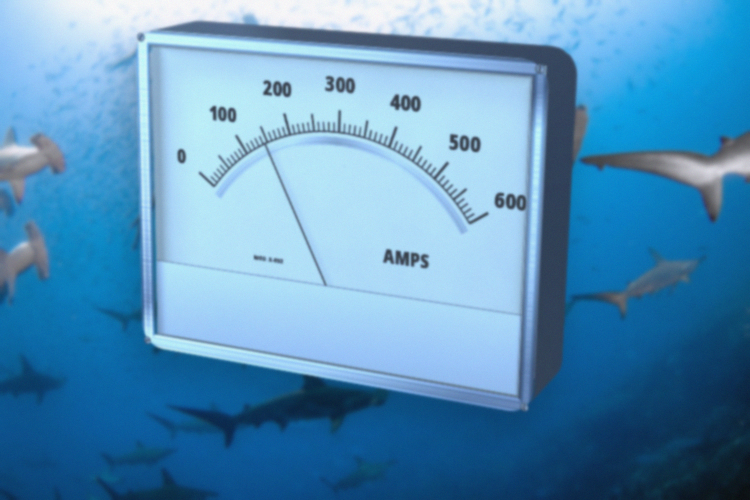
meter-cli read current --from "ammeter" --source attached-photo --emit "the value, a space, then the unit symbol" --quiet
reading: 150 A
